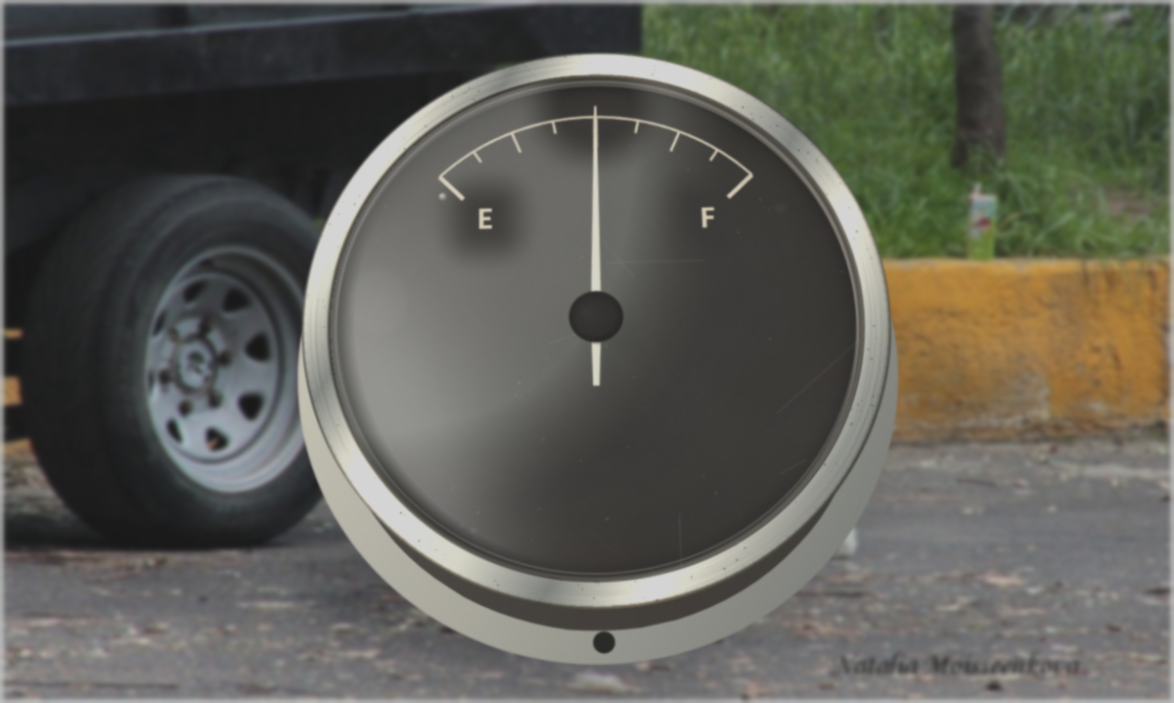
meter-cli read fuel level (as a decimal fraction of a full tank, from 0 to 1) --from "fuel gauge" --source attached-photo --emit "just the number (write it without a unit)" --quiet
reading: 0.5
